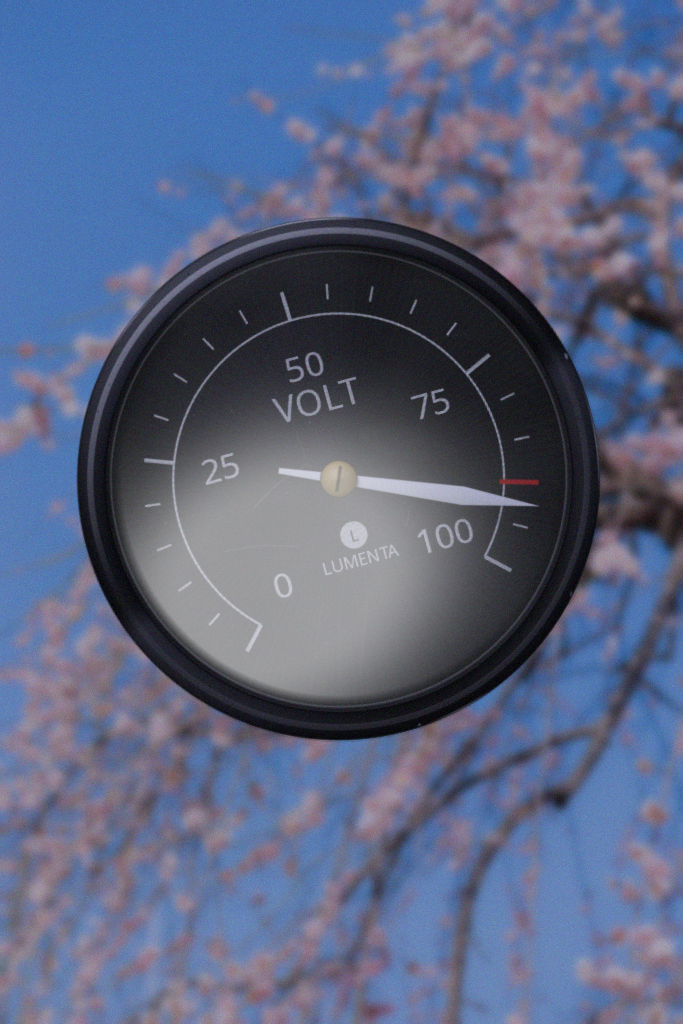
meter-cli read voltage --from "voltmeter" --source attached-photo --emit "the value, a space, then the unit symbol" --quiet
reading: 92.5 V
